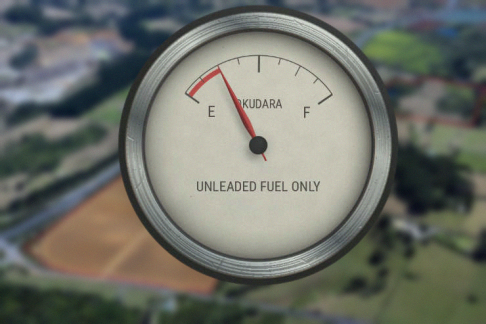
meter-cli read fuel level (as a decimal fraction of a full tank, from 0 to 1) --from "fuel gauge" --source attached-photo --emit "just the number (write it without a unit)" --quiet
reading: 0.25
